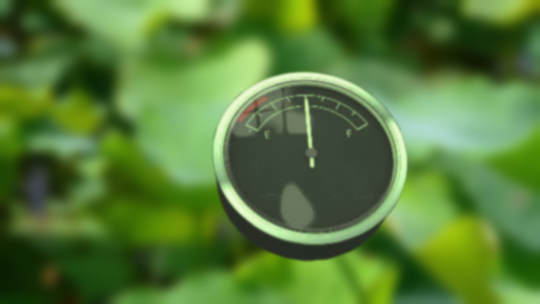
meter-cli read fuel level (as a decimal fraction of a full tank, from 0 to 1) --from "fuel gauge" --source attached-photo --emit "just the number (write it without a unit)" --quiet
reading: 0.5
